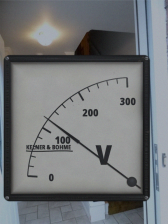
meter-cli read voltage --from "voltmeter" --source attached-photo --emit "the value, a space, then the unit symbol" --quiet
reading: 120 V
